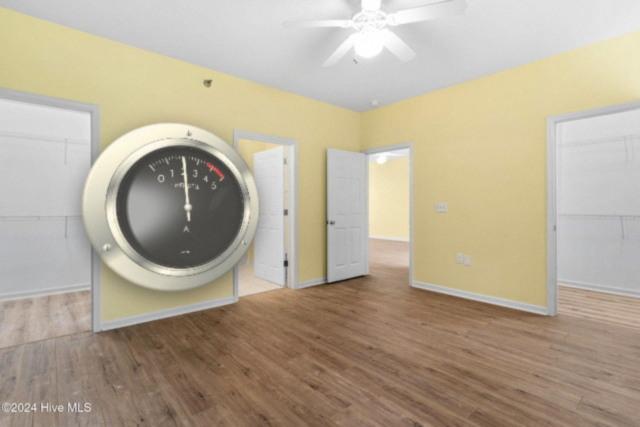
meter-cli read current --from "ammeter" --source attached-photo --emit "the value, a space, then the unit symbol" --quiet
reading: 2 A
